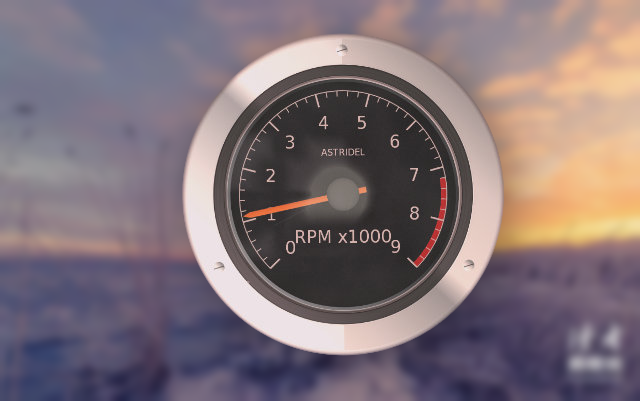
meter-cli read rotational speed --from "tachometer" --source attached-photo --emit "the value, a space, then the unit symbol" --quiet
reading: 1100 rpm
